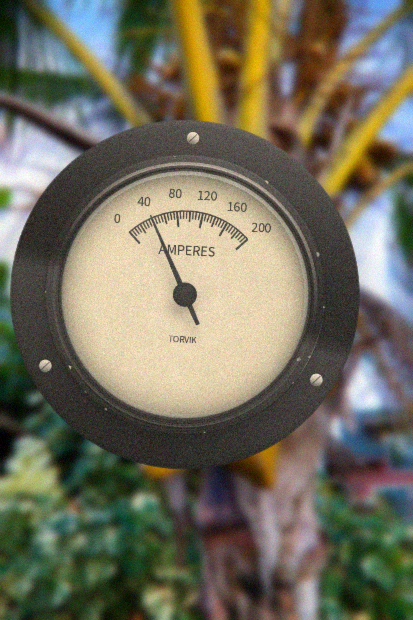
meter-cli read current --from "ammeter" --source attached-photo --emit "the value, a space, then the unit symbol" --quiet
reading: 40 A
